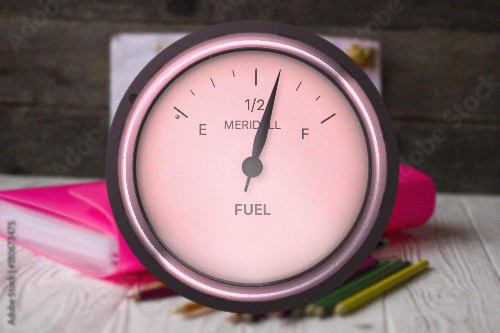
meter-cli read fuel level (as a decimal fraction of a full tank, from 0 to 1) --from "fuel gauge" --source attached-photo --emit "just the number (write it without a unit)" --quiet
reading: 0.625
